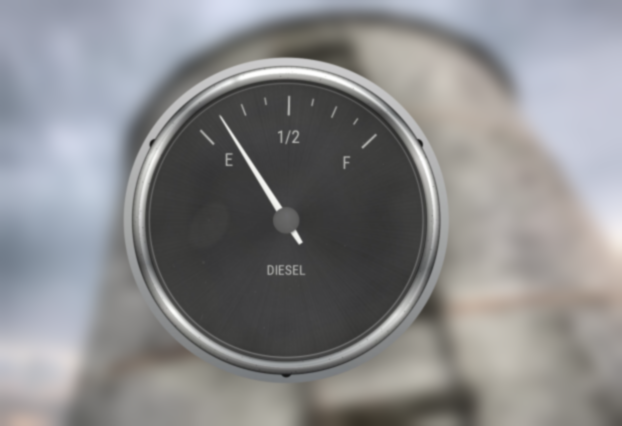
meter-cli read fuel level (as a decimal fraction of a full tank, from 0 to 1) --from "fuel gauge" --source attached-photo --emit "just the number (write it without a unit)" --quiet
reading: 0.125
